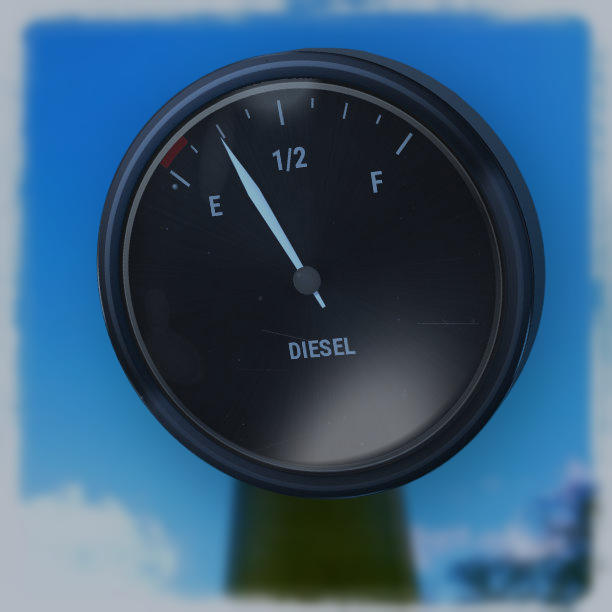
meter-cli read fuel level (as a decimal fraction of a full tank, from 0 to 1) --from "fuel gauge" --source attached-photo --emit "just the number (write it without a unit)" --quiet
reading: 0.25
